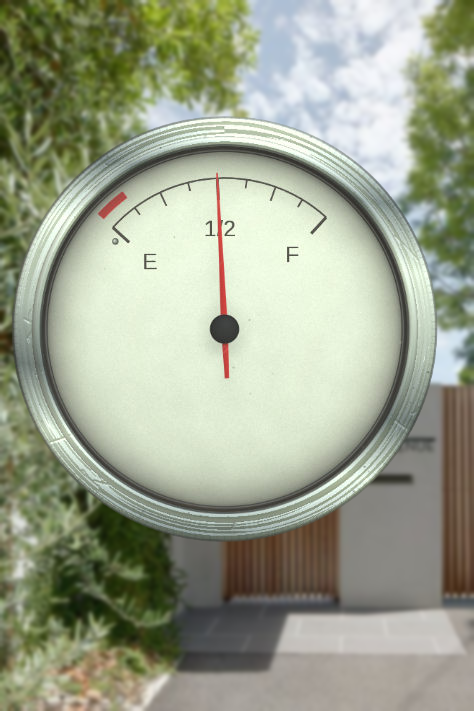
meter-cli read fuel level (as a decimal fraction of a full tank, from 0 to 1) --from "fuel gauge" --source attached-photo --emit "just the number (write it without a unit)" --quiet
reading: 0.5
